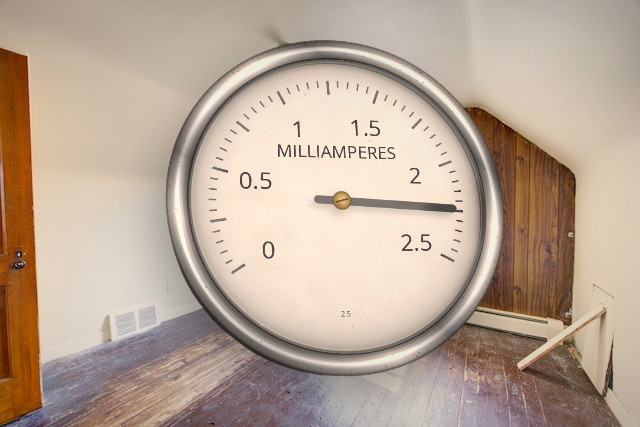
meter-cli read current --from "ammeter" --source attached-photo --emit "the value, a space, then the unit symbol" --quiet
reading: 2.25 mA
